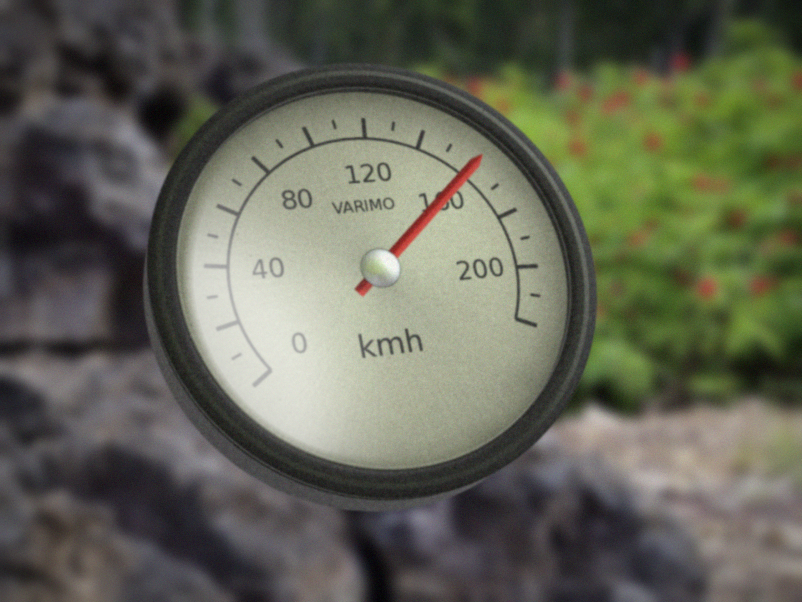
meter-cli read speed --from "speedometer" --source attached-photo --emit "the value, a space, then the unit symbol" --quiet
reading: 160 km/h
